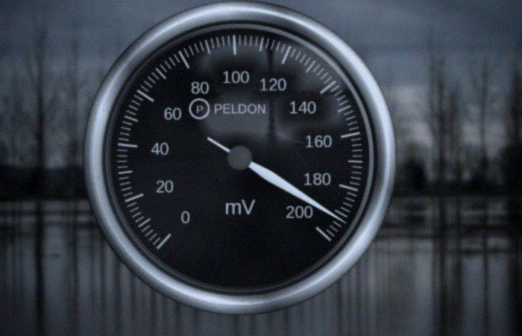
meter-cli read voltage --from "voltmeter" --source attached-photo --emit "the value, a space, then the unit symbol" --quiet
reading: 192 mV
